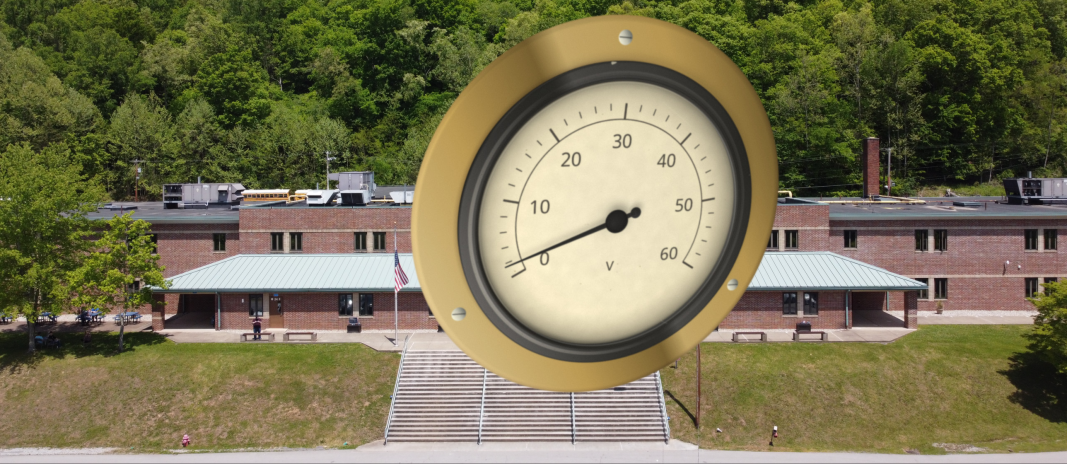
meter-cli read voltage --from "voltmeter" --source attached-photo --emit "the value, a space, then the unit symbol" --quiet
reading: 2 V
